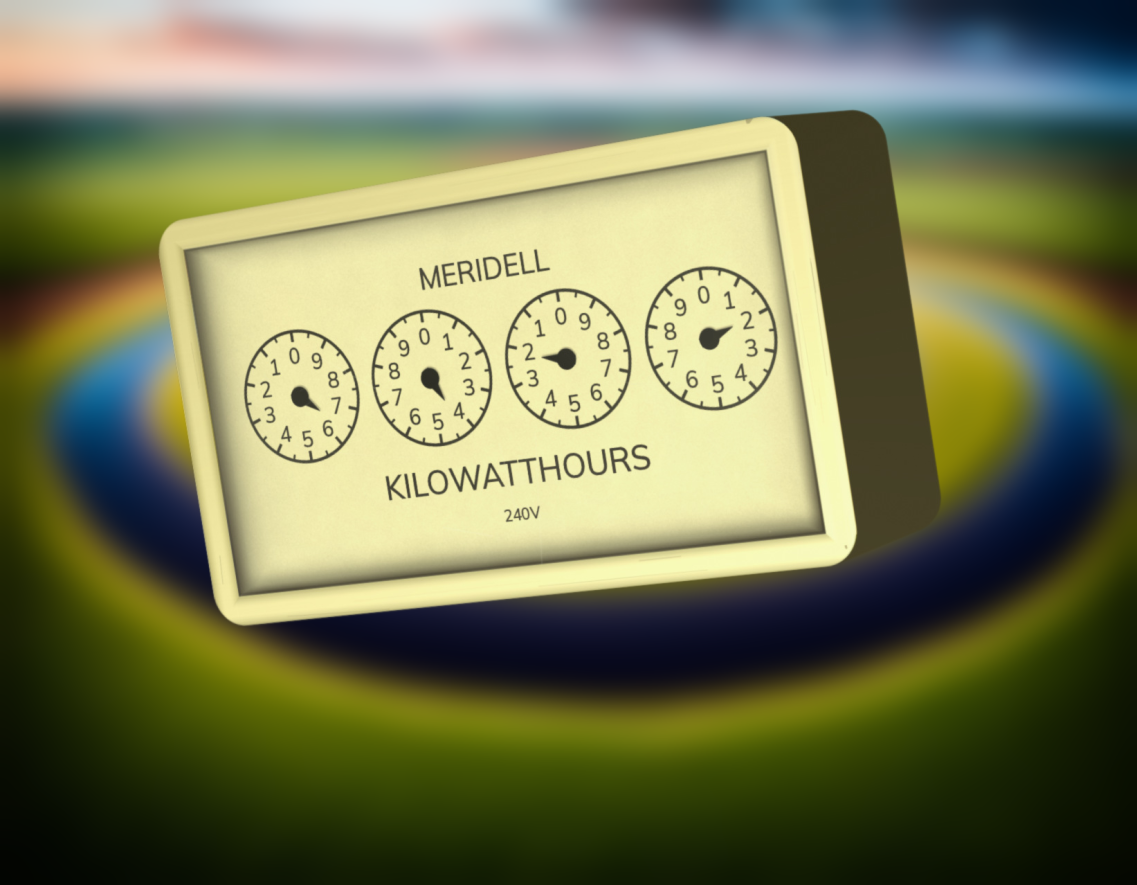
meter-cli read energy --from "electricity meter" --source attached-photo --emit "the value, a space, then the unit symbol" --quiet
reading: 6422 kWh
